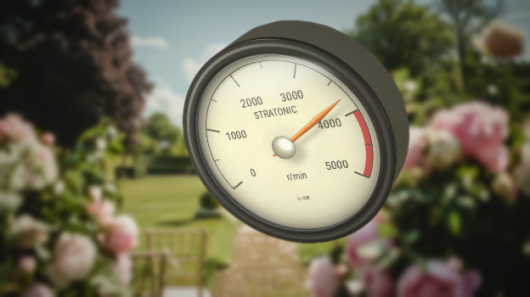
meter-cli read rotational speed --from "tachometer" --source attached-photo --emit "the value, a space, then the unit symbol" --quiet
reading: 3750 rpm
